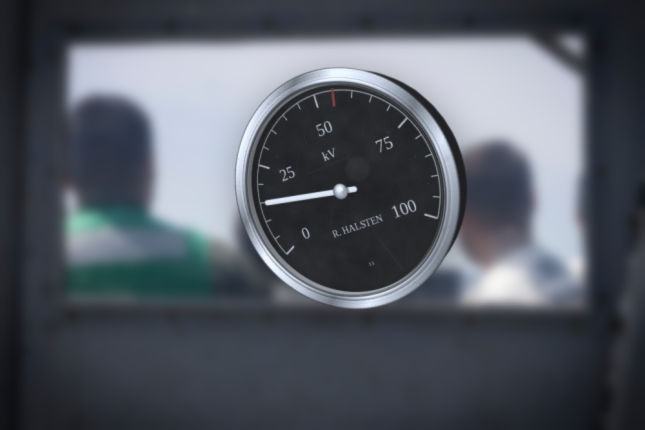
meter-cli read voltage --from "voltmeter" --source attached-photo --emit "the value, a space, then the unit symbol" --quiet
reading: 15 kV
